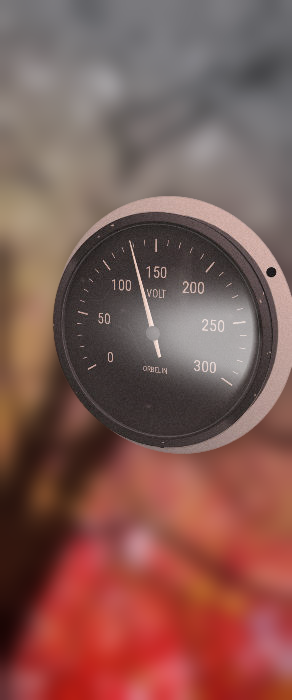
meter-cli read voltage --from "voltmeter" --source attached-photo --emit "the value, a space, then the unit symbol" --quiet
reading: 130 V
